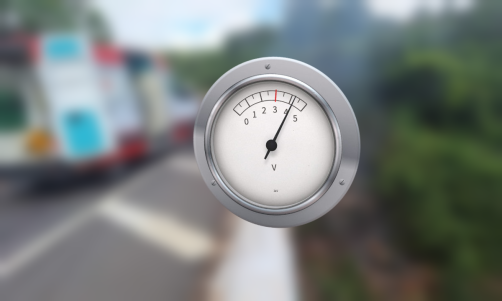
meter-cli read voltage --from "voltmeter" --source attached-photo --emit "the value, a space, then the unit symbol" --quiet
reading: 4.25 V
